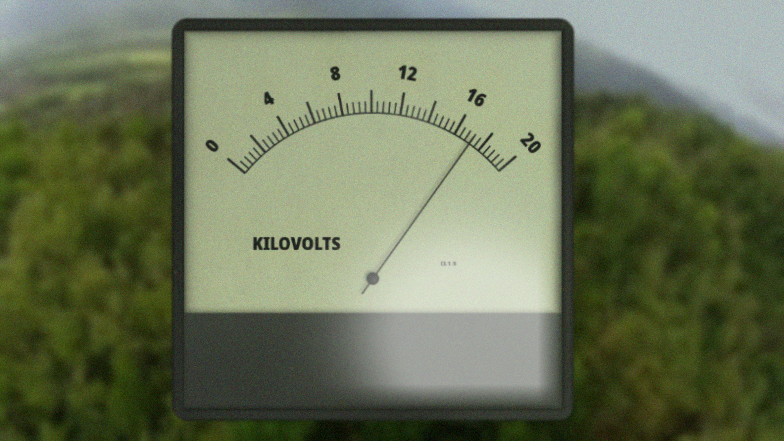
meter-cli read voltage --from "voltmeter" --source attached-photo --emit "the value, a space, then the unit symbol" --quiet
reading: 17.2 kV
